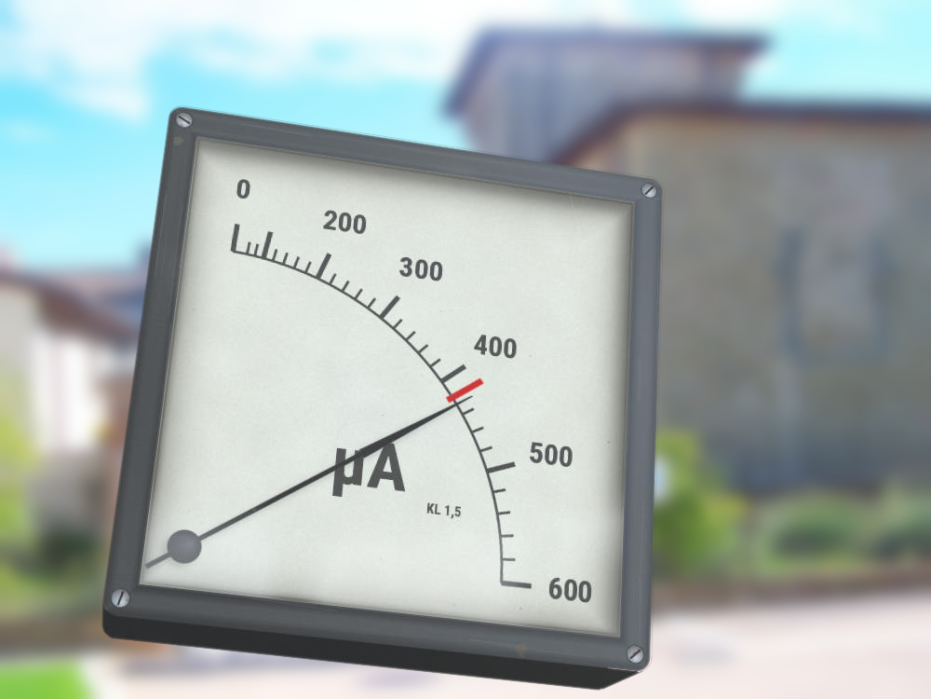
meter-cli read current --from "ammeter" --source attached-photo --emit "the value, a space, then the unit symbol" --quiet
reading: 430 µA
